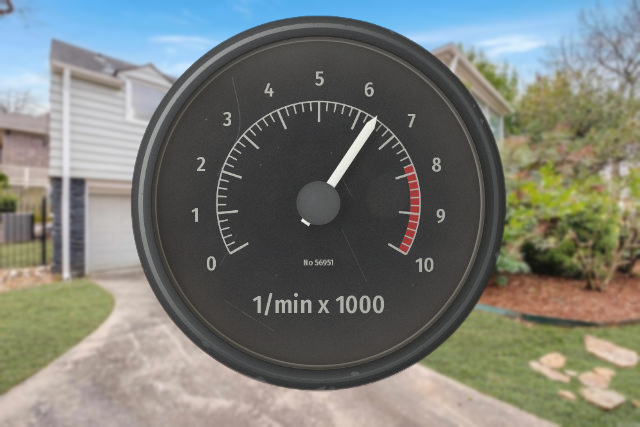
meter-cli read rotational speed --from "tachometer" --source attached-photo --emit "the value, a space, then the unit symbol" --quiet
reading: 6400 rpm
